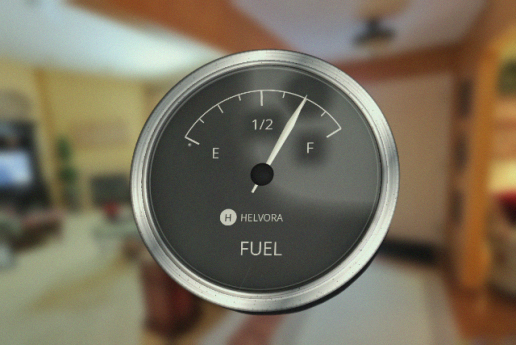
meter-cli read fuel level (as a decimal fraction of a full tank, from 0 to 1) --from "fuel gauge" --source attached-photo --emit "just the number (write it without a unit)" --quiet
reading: 0.75
